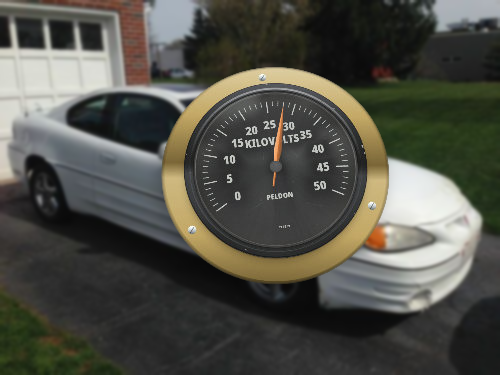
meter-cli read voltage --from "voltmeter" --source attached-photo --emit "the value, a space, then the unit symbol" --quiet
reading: 28 kV
